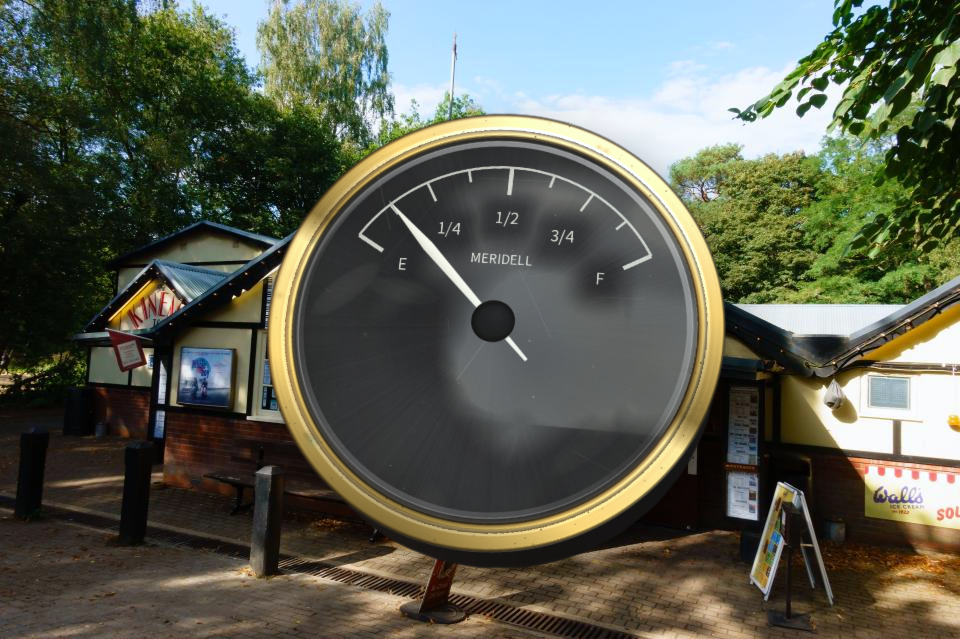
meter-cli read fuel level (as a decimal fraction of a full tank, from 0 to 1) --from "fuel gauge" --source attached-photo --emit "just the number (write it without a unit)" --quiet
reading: 0.125
